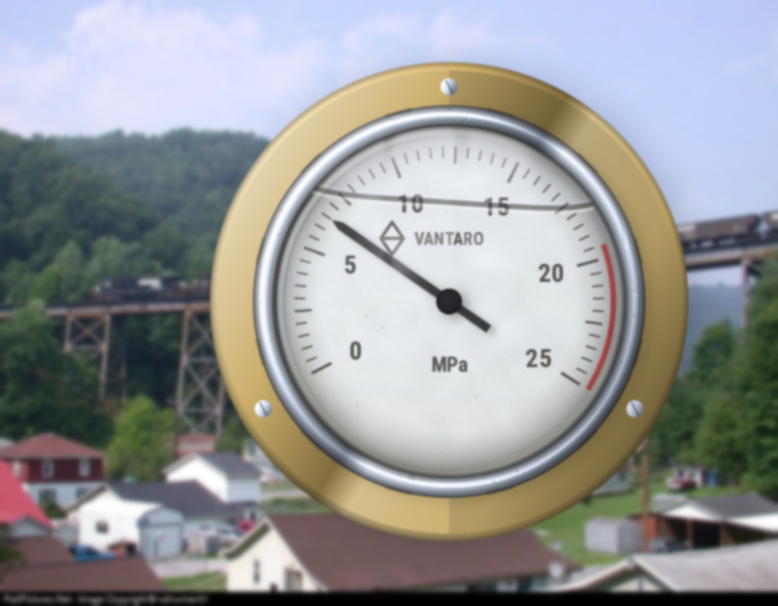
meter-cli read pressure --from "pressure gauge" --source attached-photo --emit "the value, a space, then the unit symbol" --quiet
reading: 6.5 MPa
